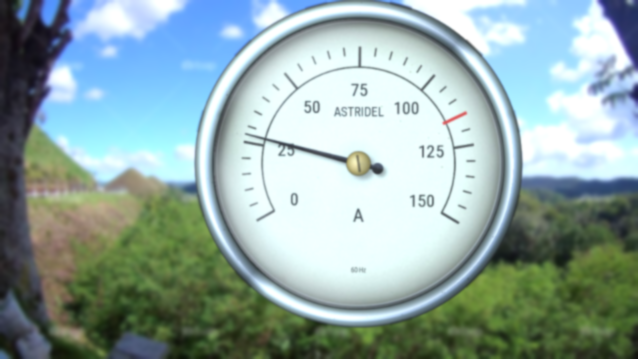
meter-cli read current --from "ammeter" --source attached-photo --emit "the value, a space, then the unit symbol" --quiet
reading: 27.5 A
